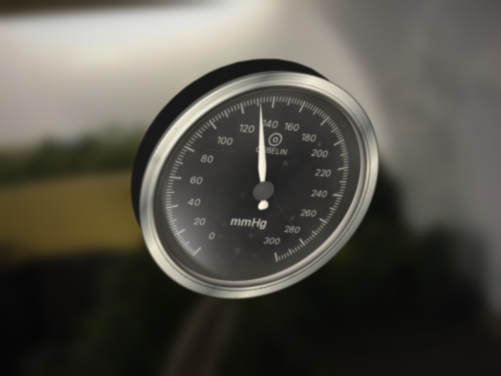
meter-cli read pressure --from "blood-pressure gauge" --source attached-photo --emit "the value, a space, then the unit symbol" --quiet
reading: 130 mmHg
